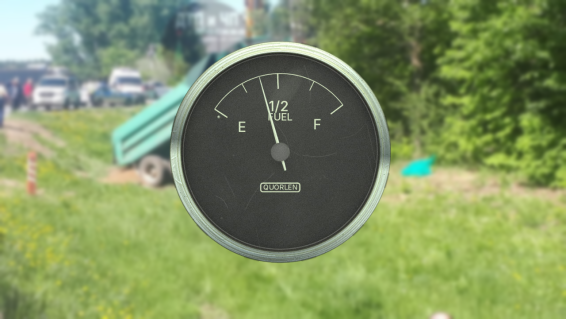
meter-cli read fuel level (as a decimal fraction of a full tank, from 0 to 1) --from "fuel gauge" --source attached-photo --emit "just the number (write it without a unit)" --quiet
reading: 0.375
